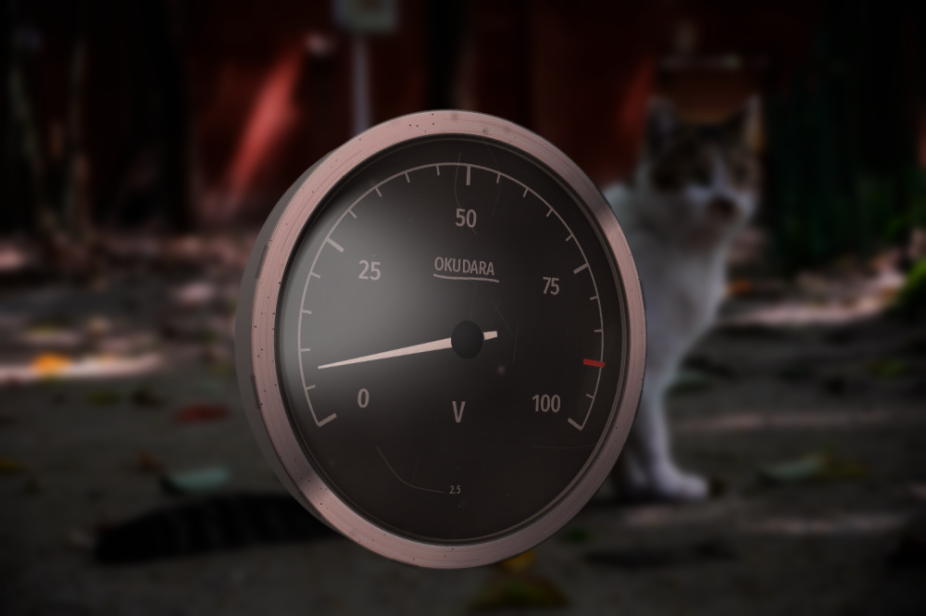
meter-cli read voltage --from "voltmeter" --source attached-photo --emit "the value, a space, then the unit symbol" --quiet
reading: 7.5 V
